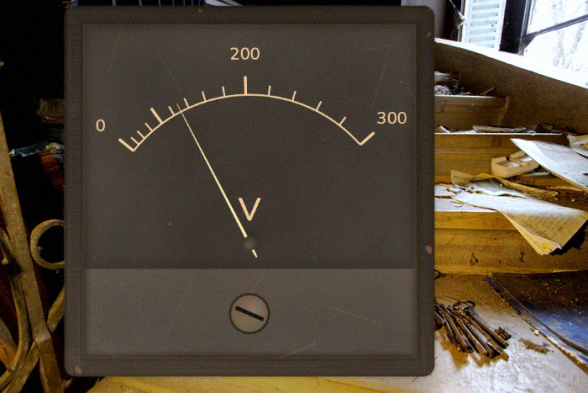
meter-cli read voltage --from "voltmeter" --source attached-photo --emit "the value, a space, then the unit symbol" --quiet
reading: 130 V
